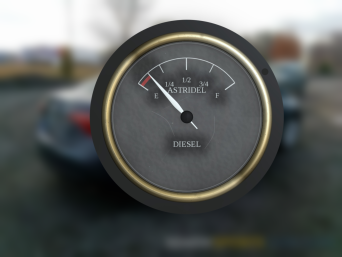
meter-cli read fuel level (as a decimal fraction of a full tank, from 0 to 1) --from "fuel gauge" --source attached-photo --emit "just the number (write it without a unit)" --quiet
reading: 0.125
